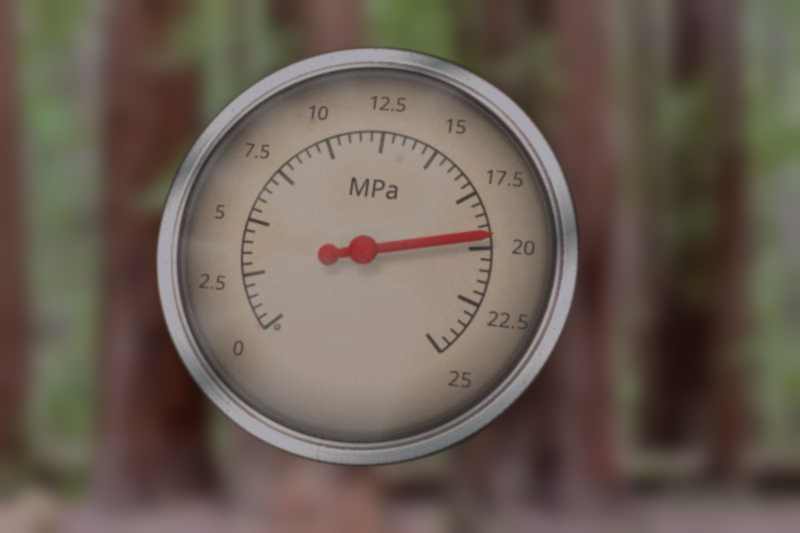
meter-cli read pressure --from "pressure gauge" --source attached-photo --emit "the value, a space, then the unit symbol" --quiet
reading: 19.5 MPa
